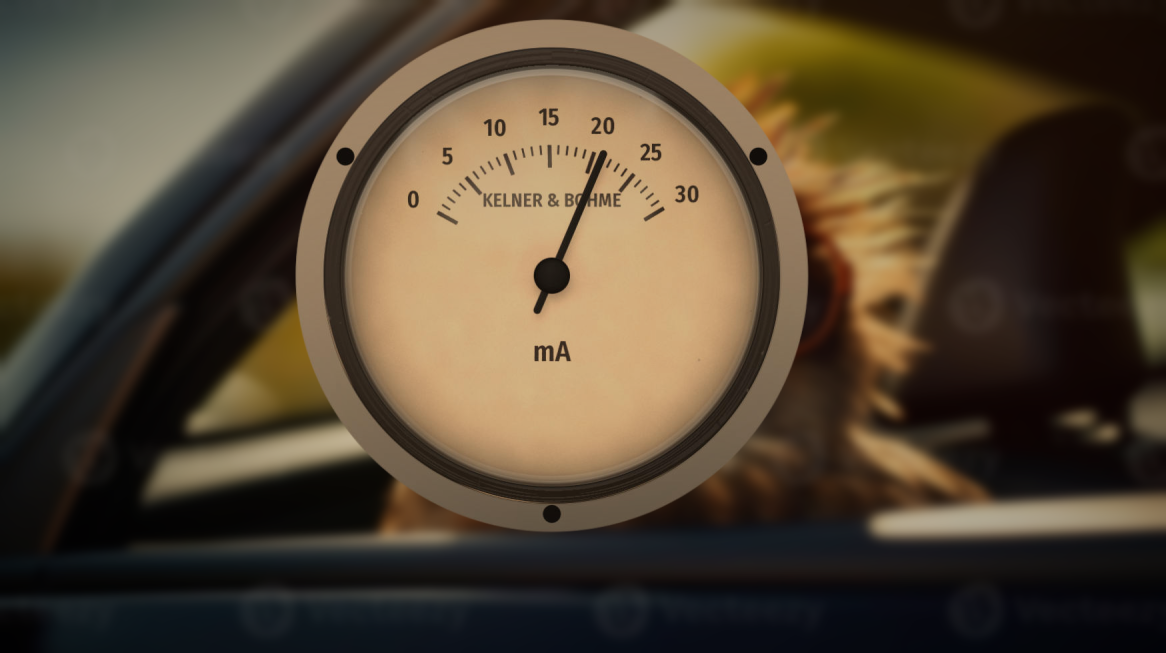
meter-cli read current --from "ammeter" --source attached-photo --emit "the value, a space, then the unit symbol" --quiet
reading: 21 mA
